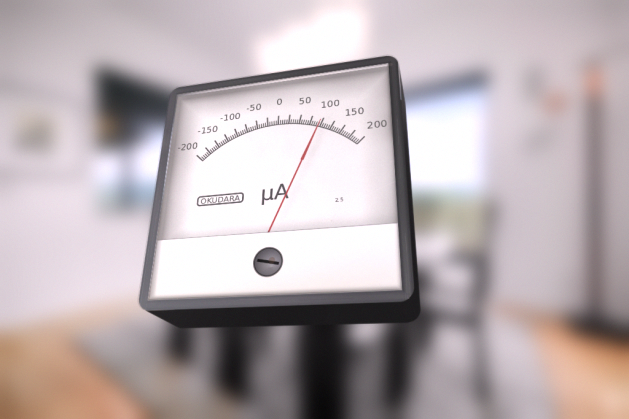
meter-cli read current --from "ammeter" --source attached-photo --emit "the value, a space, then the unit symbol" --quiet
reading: 100 µA
